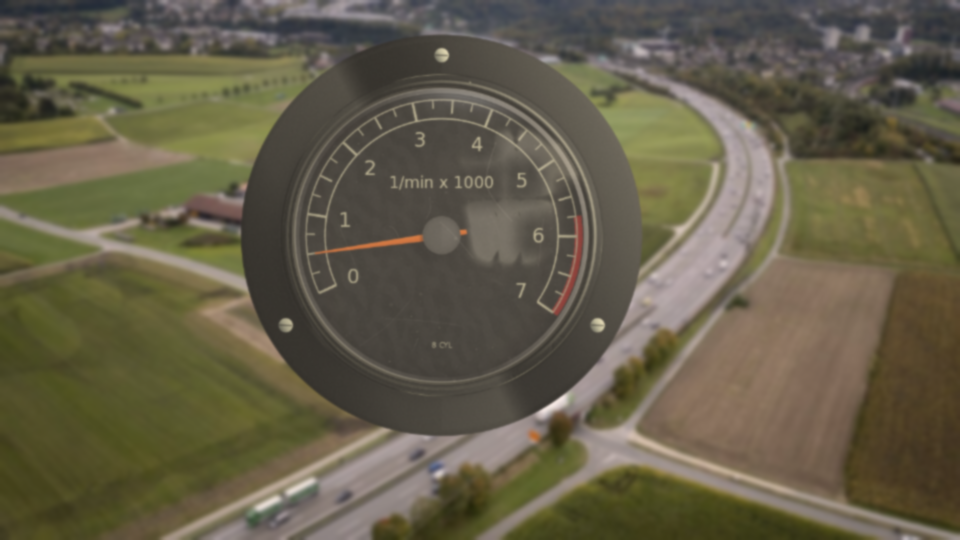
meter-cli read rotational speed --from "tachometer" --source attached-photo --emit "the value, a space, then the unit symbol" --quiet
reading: 500 rpm
